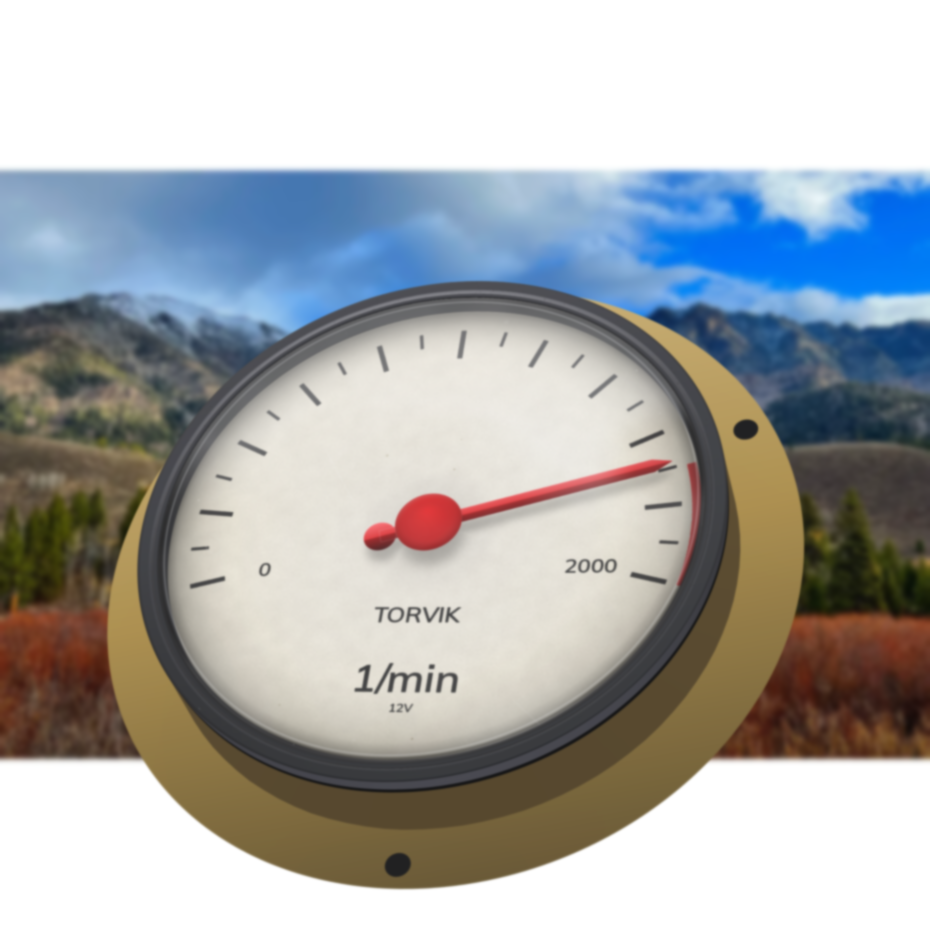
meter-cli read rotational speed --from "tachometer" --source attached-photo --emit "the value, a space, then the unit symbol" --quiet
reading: 1700 rpm
